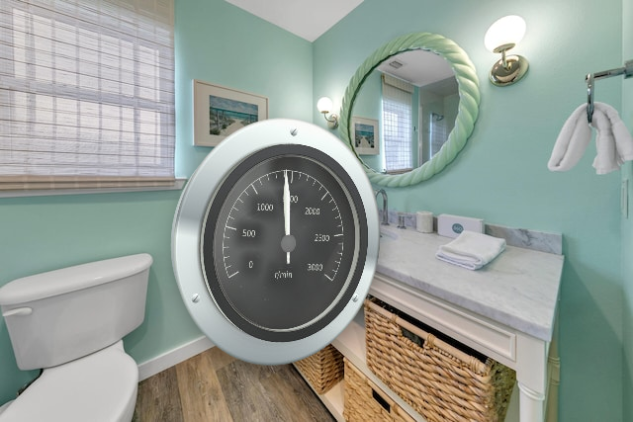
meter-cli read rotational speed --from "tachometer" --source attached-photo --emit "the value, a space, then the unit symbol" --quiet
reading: 1400 rpm
